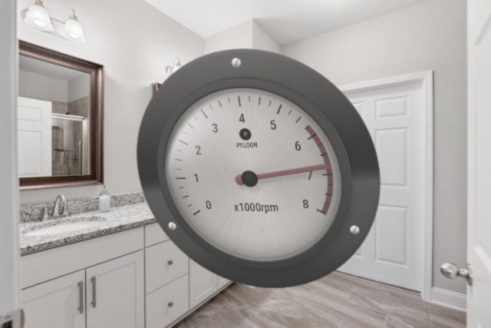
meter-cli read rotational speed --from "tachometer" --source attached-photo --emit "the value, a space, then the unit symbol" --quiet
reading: 6750 rpm
